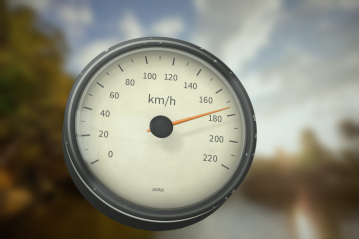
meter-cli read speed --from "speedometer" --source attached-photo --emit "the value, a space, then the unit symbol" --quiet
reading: 175 km/h
